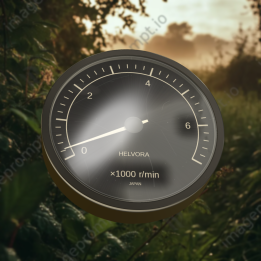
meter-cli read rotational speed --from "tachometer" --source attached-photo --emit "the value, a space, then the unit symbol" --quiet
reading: 200 rpm
